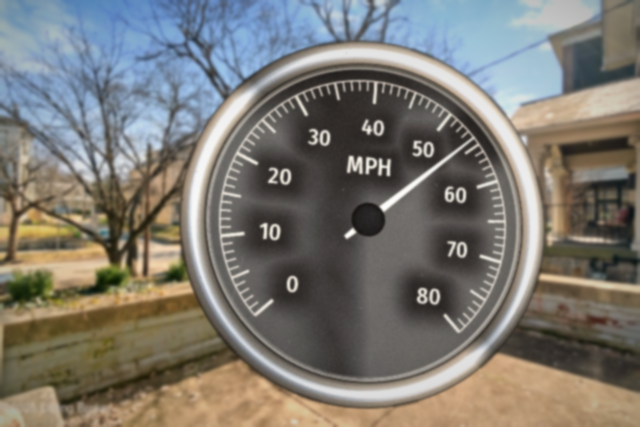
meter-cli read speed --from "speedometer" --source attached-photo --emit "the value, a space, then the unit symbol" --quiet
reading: 54 mph
